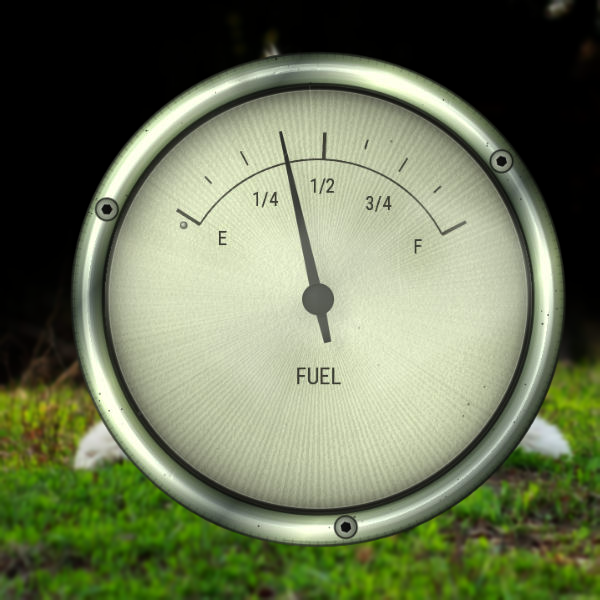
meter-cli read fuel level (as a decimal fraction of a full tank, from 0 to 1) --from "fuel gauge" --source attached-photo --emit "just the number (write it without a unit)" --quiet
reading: 0.375
